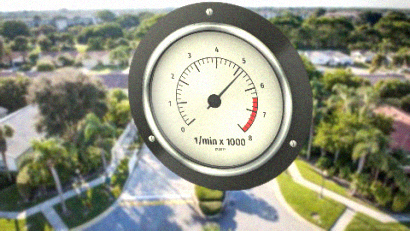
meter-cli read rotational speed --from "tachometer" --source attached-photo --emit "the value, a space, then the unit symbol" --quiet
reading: 5200 rpm
